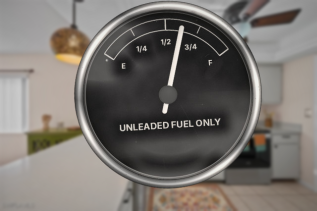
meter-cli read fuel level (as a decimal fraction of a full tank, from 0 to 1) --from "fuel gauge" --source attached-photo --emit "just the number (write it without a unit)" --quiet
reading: 0.625
